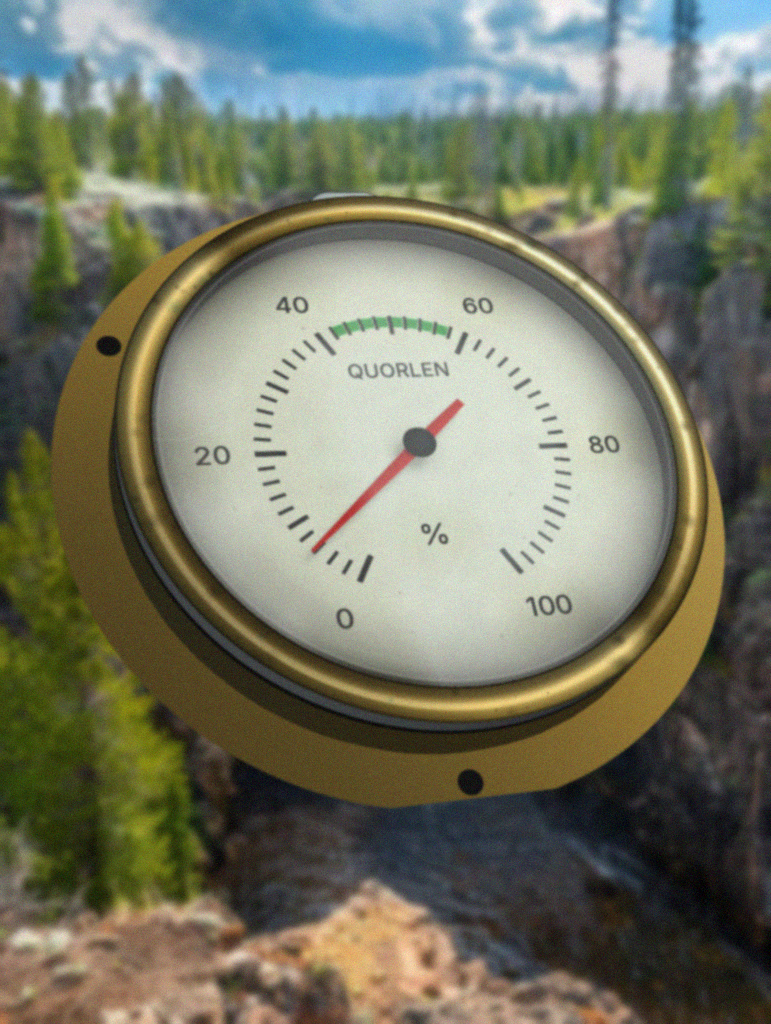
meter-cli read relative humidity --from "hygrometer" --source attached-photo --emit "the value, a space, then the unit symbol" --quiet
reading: 6 %
